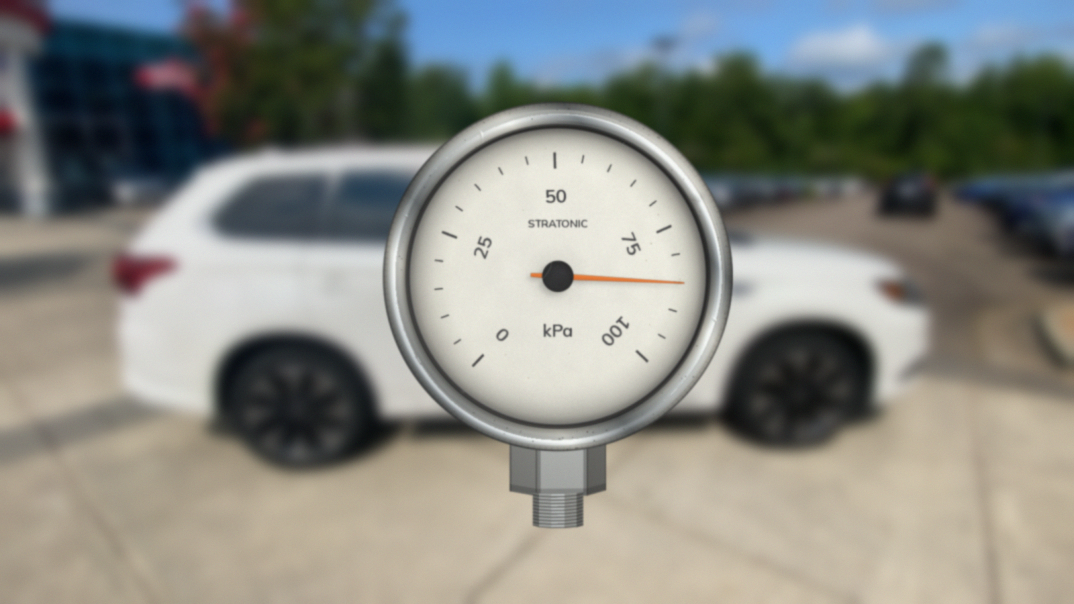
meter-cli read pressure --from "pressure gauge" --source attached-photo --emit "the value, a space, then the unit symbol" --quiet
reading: 85 kPa
